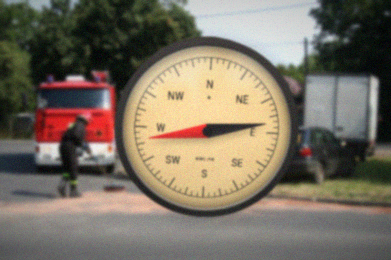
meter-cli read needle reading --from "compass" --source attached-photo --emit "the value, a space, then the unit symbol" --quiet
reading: 260 °
